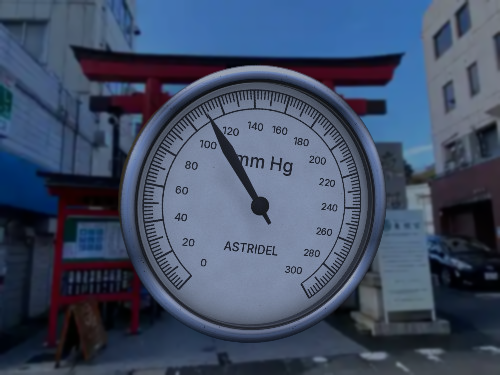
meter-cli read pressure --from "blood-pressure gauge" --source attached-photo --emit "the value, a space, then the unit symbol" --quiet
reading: 110 mmHg
